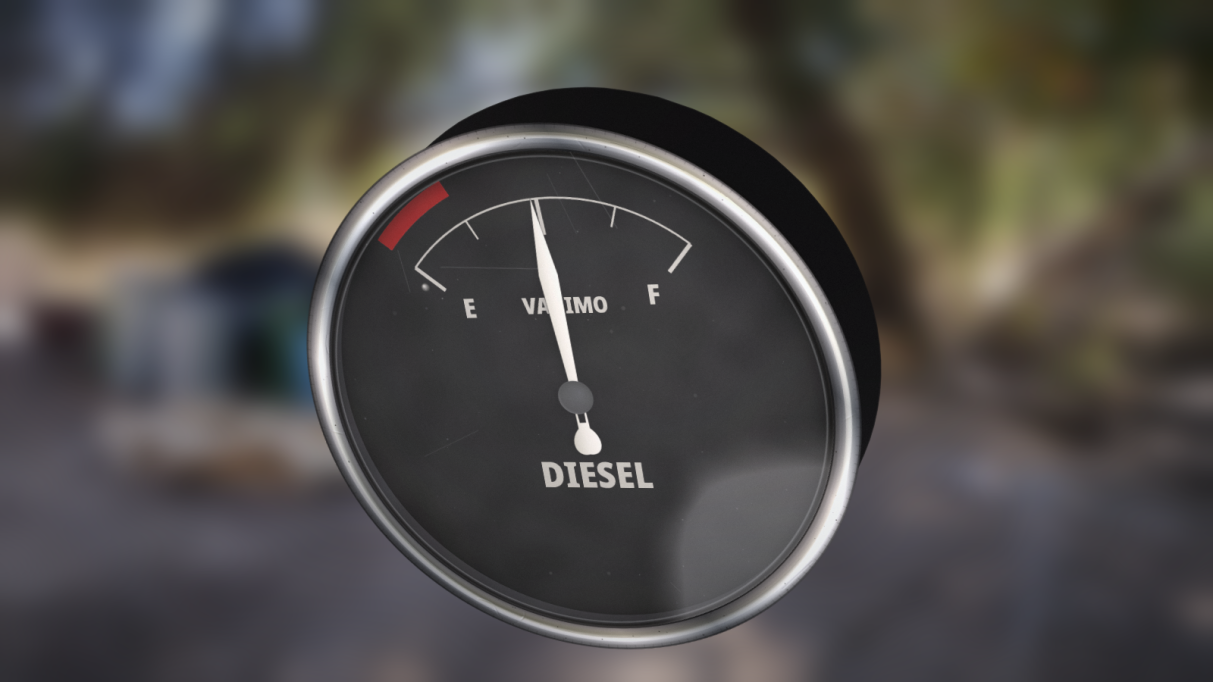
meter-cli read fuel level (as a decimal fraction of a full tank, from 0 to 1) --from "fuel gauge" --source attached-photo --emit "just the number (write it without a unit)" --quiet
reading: 0.5
